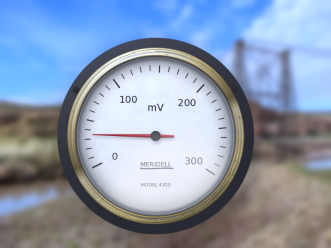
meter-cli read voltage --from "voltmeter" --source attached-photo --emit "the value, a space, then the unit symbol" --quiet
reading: 35 mV
